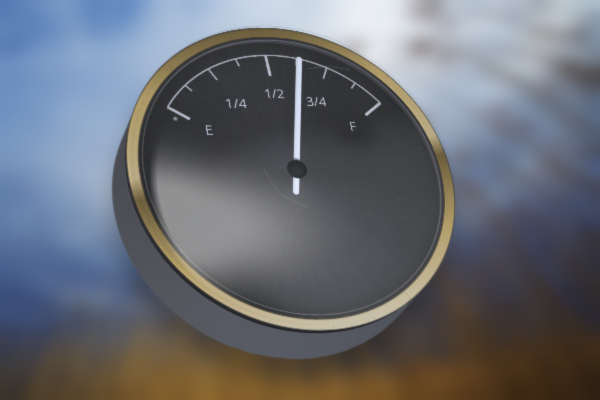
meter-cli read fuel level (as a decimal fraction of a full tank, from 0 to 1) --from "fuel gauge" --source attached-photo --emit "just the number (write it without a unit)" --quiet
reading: 0.625
